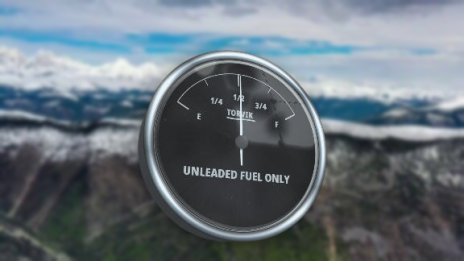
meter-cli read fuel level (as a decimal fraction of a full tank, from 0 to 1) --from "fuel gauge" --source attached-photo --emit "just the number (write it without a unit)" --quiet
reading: 0.5
